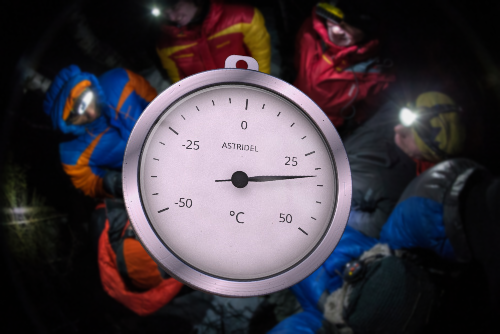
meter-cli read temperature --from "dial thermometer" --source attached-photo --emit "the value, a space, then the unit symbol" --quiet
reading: 32.5 °C
